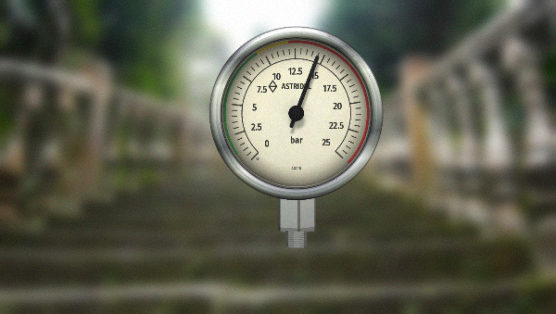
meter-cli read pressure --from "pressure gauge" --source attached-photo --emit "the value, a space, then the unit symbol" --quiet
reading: 14.5 bar
